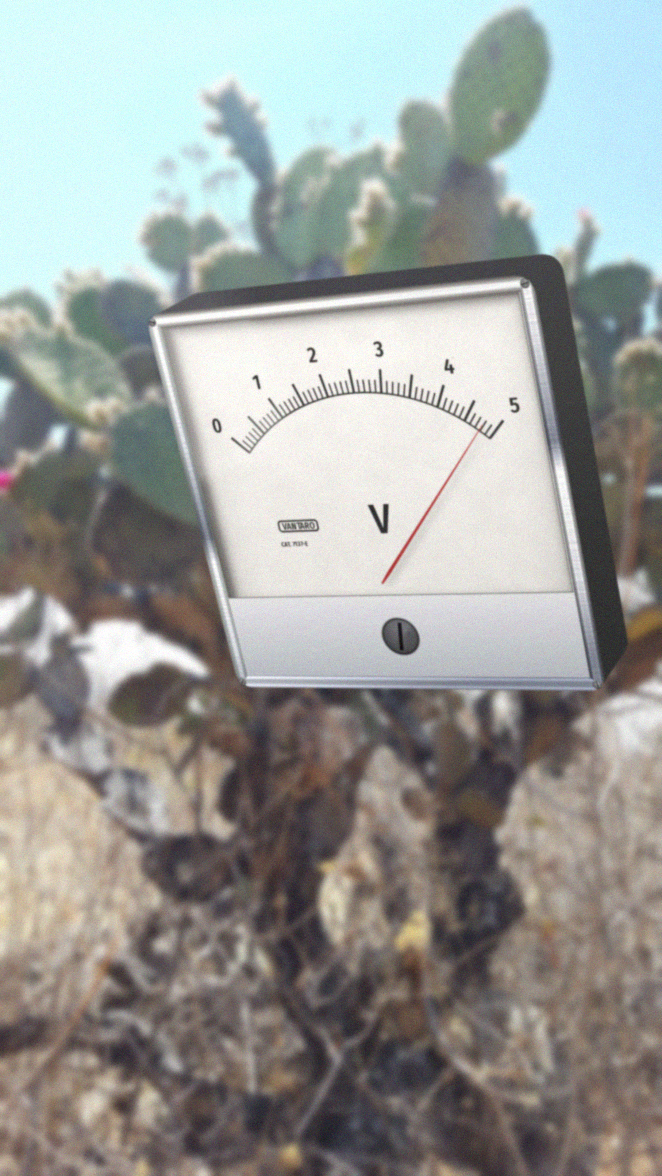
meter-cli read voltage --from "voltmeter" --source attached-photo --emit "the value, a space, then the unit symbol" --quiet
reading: 4.8 V
